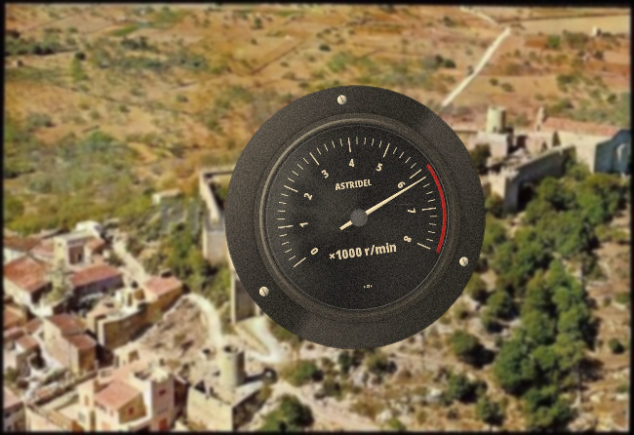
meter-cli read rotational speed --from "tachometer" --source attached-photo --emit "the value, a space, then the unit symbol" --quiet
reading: 6200 rpm
